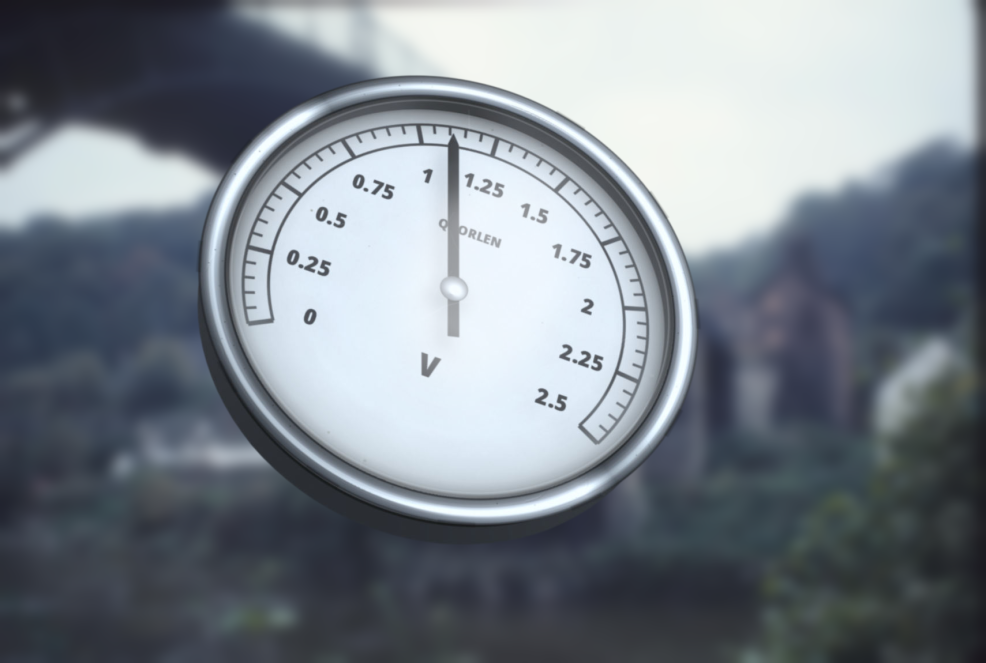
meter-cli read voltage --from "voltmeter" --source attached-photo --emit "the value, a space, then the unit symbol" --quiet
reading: 1.1 V
